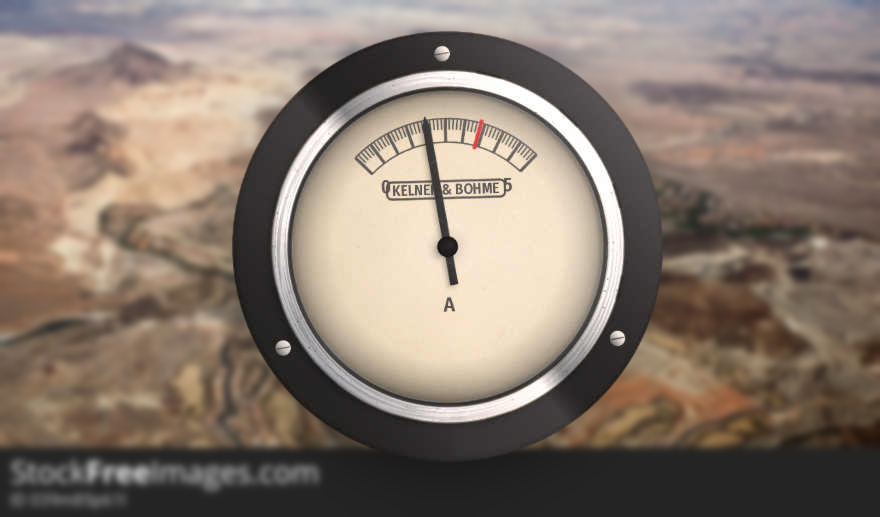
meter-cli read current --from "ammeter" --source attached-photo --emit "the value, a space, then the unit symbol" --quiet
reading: 2 A
